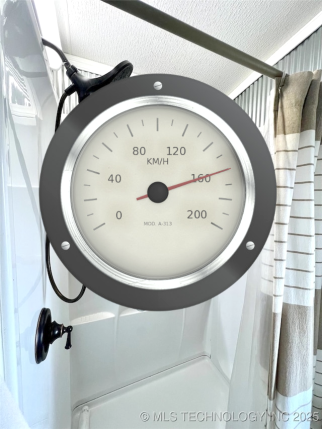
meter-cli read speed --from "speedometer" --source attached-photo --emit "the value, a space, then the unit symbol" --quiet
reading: 160 km/h
